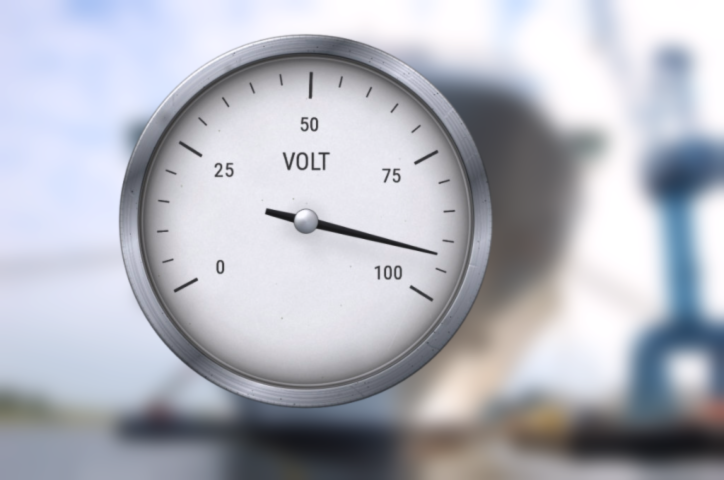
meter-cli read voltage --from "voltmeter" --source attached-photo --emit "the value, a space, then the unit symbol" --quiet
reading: 92.5 V
